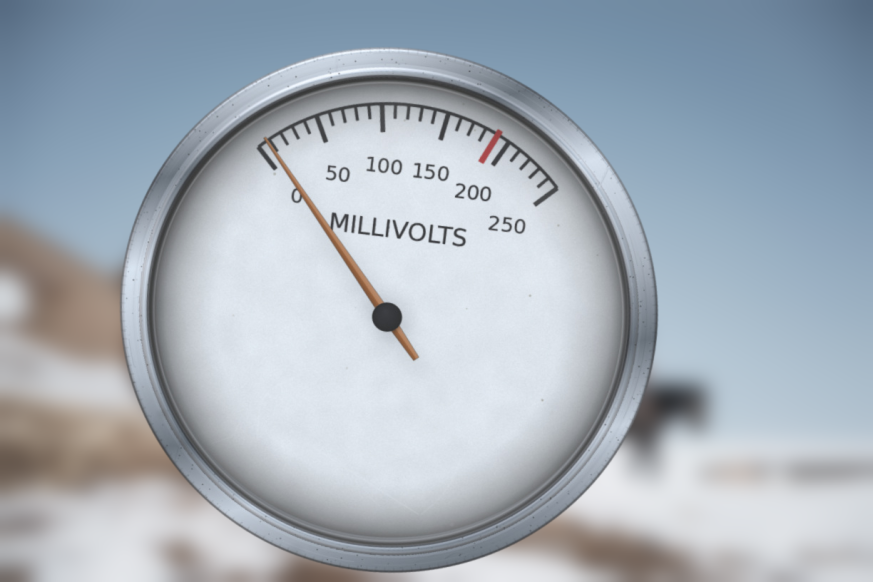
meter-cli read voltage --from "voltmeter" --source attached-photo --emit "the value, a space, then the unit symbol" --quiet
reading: 10 mV
